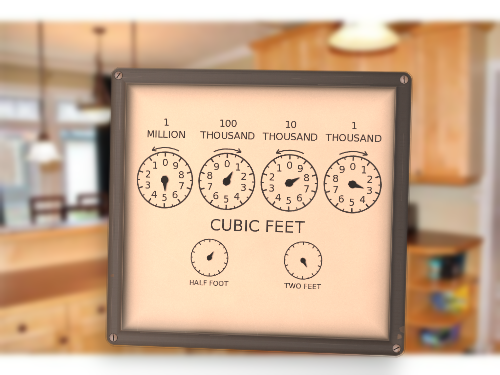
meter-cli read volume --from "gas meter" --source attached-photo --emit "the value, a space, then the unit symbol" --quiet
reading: 508300 ft³
